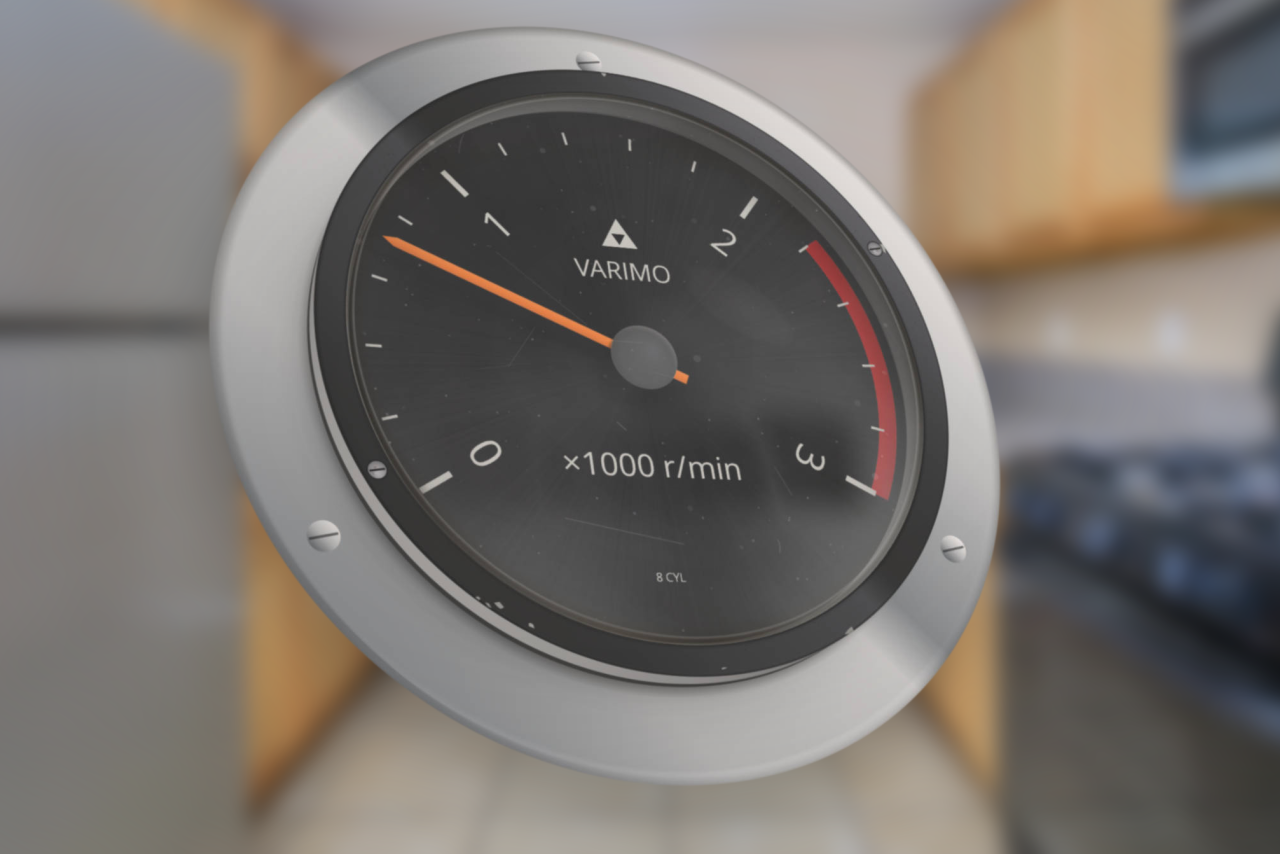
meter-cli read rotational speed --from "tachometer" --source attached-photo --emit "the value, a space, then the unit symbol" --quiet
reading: 700 rpm
